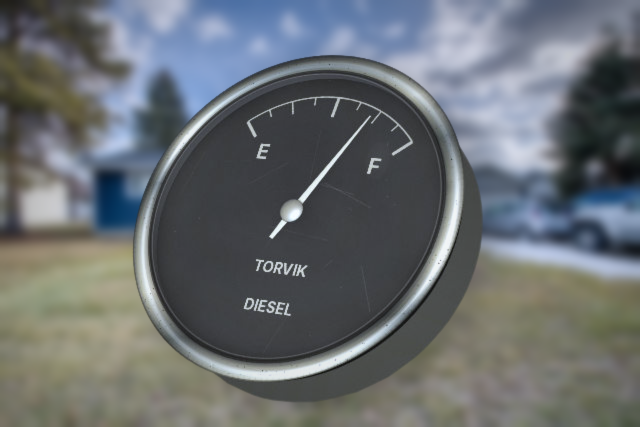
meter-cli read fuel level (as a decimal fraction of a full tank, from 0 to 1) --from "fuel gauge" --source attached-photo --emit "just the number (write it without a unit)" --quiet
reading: 0.75
